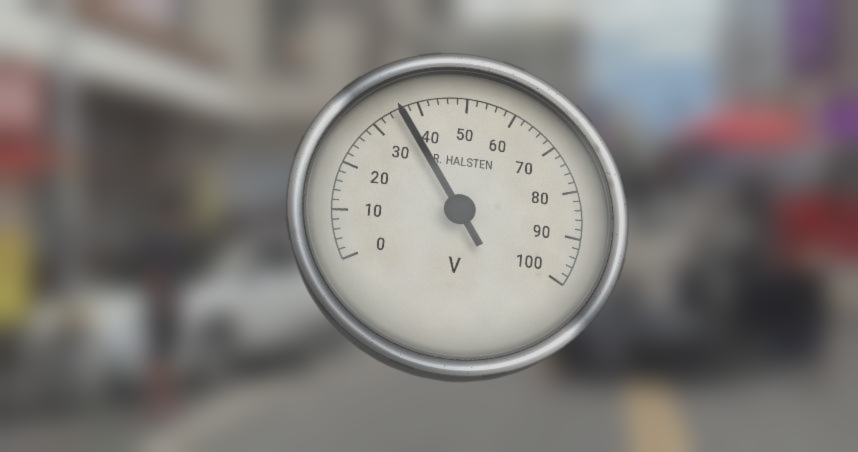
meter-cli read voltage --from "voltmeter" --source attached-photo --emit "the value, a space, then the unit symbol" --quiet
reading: 36 V
